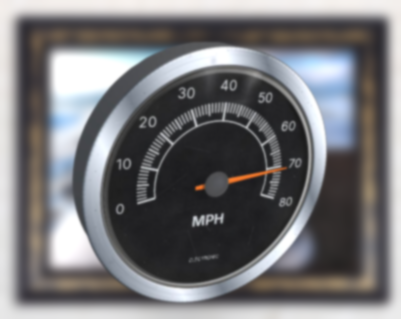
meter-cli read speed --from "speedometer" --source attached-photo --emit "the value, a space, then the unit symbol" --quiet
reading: 70 mph
